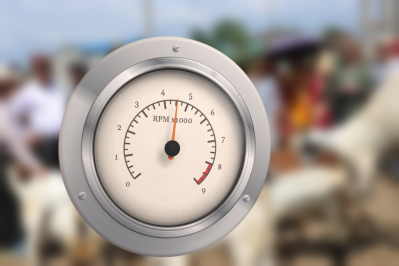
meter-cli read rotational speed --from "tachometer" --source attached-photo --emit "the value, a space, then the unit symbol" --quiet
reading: 4500 rpm
